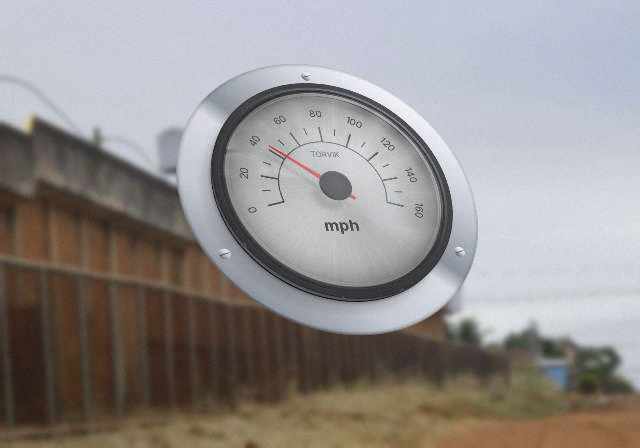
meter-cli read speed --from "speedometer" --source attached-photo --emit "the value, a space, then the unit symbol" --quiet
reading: 40 mph
